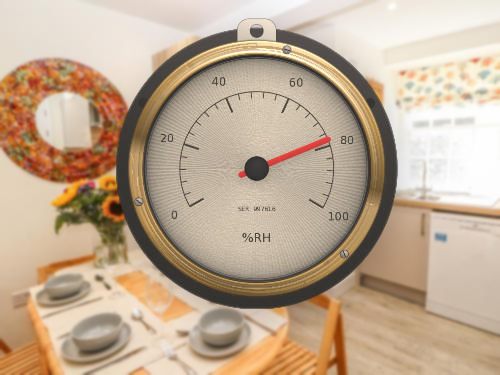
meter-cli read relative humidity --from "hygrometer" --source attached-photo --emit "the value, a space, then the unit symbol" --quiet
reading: 78 %
